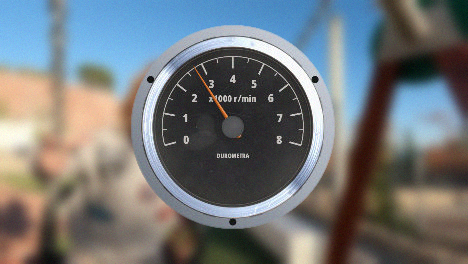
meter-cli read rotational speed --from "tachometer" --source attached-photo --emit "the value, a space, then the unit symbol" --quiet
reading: 2750 rpm
